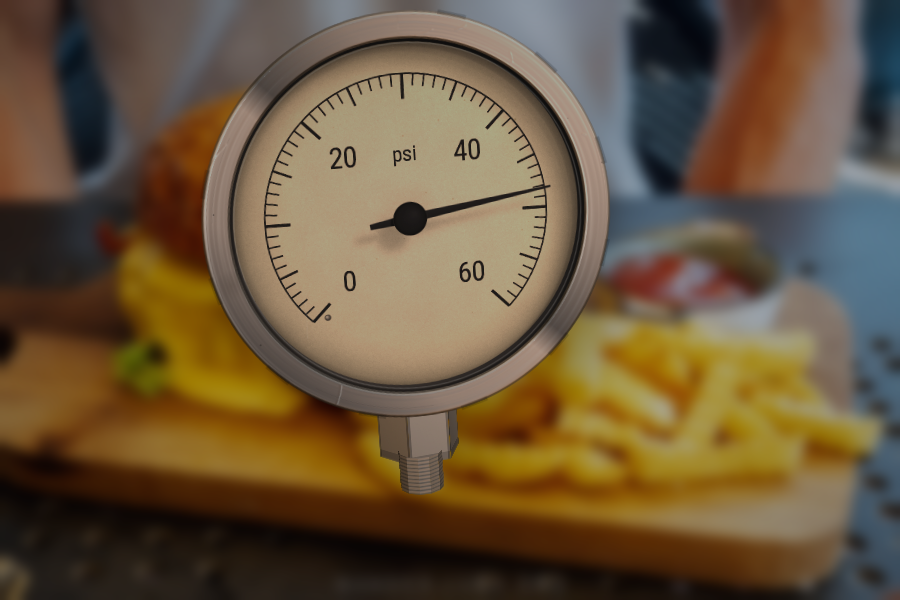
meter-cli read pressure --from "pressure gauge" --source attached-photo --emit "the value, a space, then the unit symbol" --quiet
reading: 48 psi
